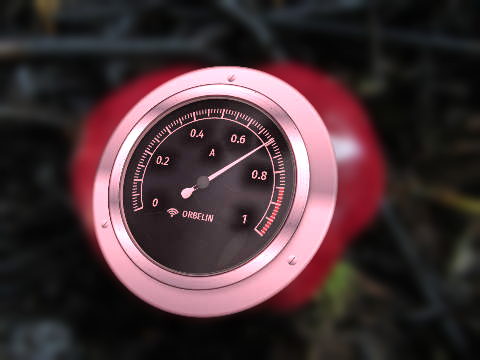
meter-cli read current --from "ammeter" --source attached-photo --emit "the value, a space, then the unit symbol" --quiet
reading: 0.7 A
